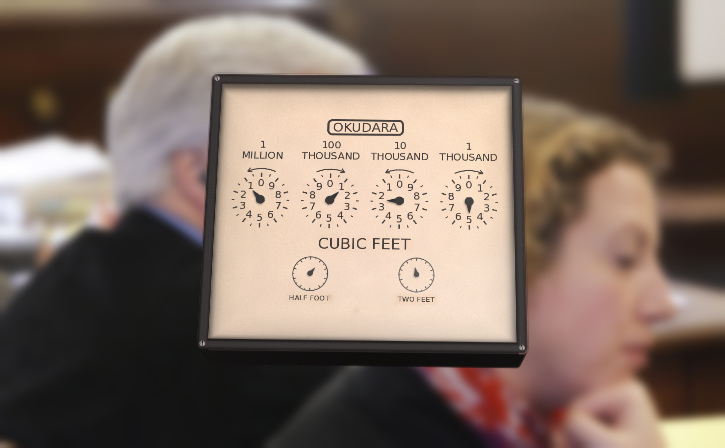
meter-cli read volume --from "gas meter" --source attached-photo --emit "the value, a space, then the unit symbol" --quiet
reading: 112500 ft³
